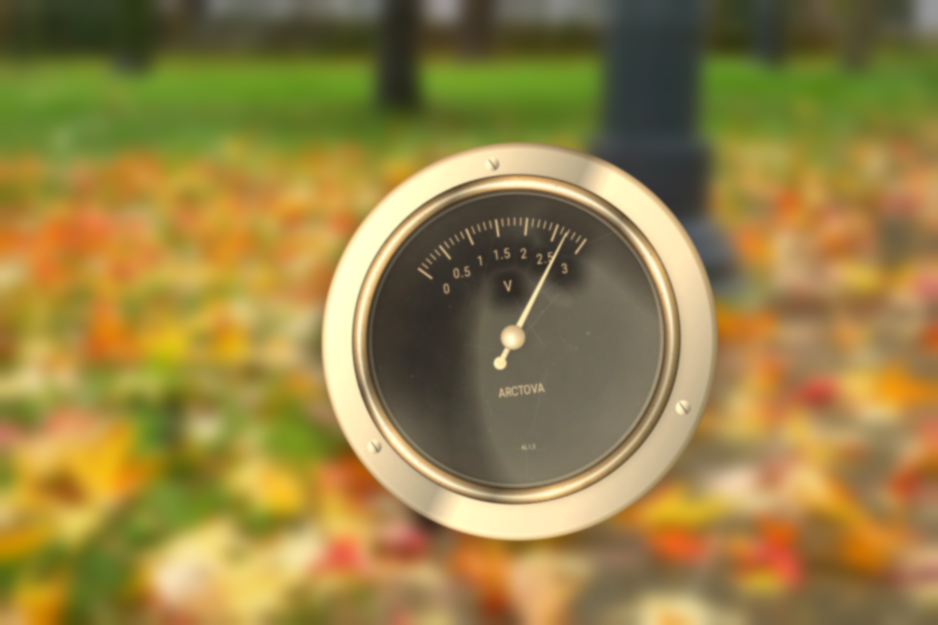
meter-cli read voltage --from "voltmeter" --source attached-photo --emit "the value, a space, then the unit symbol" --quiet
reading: 2.7 V
